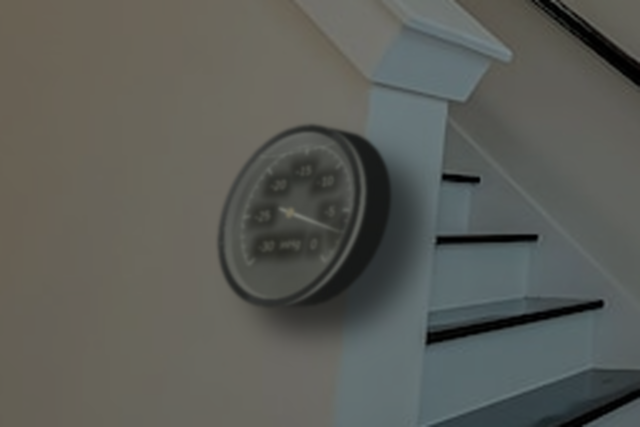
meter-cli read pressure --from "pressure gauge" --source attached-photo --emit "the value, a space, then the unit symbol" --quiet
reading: -3 inHg
